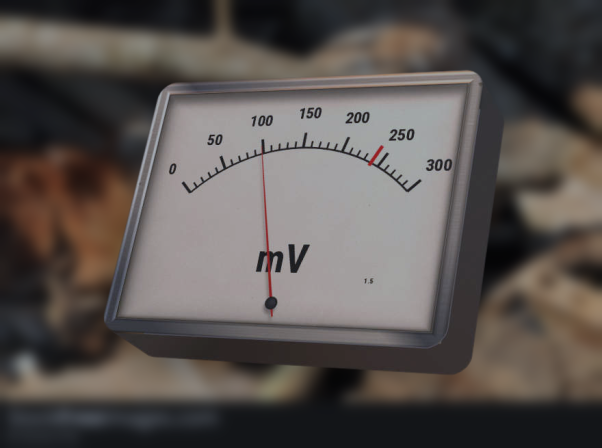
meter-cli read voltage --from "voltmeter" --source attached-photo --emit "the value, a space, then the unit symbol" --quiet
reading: 100 mV
